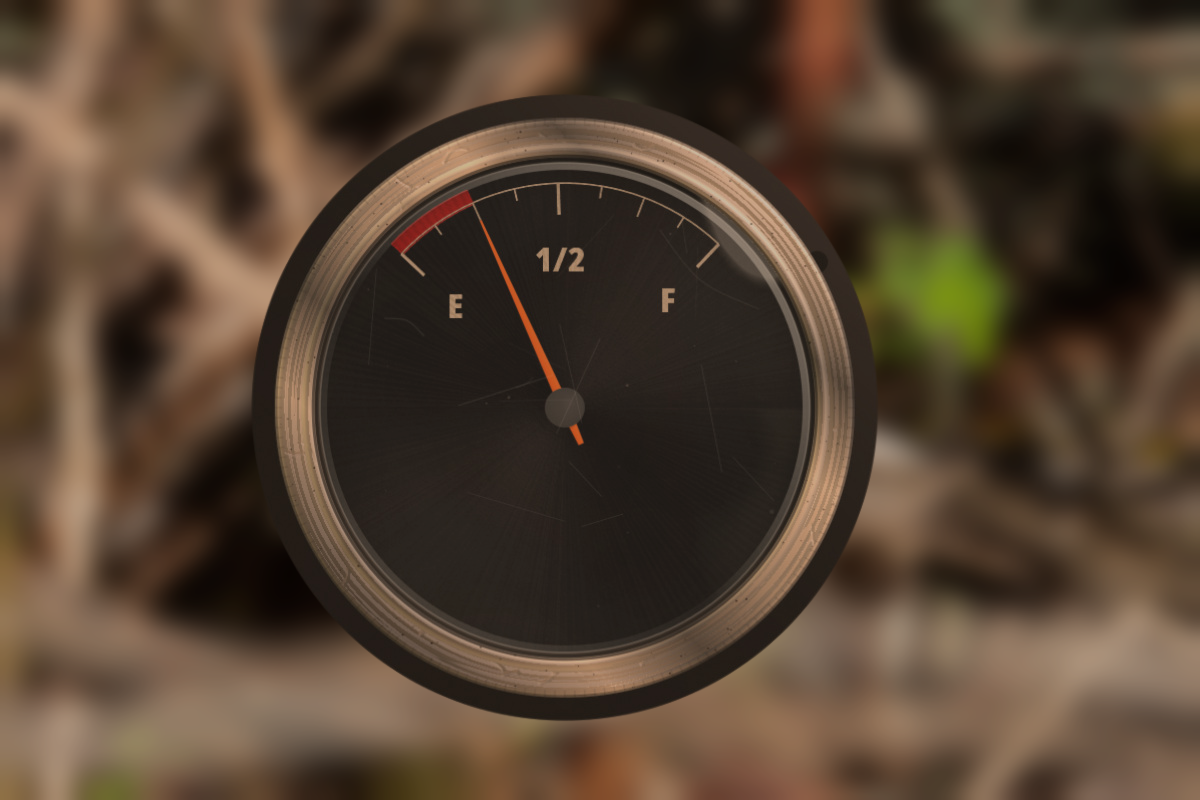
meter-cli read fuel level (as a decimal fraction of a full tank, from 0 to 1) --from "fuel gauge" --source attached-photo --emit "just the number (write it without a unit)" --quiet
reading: 0.25
